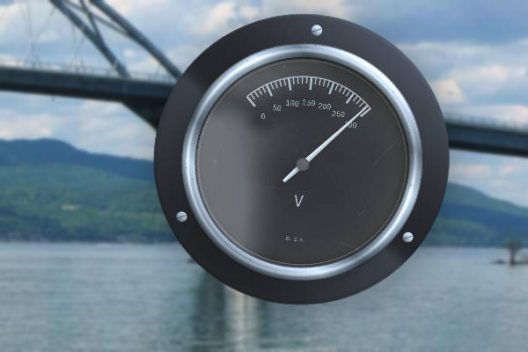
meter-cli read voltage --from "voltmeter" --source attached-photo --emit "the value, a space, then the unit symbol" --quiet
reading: 290 V
